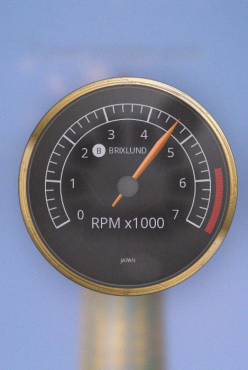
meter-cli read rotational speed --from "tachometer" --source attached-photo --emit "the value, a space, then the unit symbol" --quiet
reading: 4600 rpm
